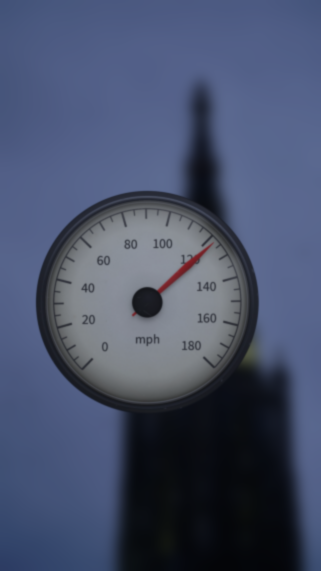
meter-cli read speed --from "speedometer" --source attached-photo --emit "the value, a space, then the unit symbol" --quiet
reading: 122.5 mph
